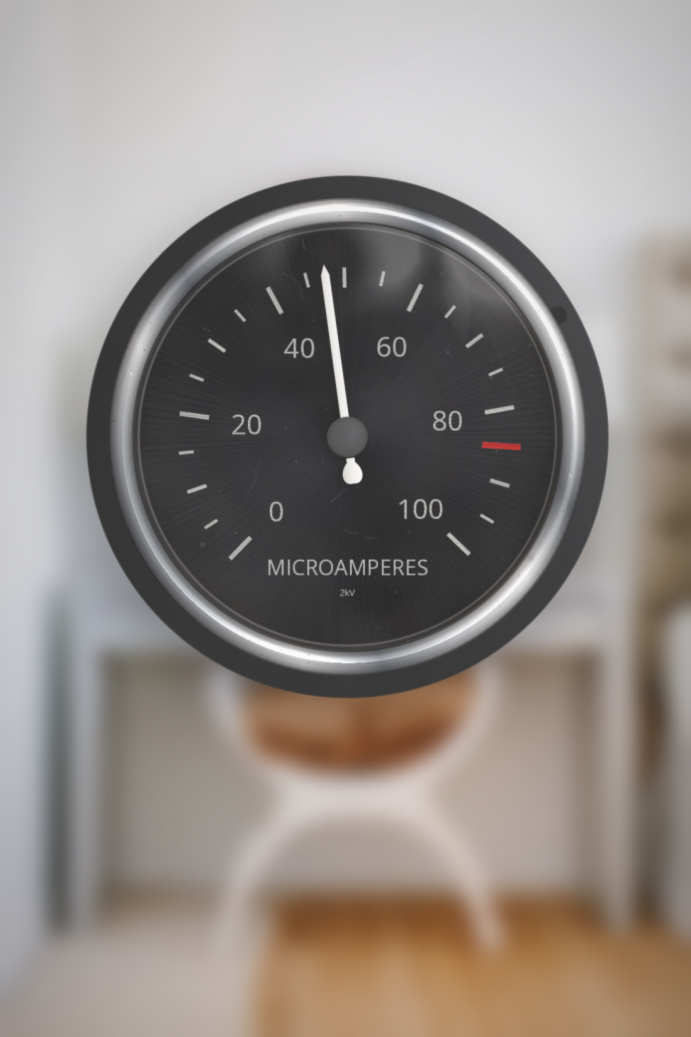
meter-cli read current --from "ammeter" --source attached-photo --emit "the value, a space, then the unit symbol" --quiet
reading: 47.5 µA
